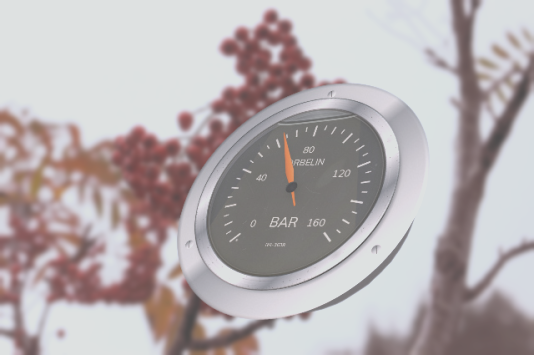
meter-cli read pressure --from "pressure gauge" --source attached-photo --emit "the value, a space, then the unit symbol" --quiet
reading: 65 bar
